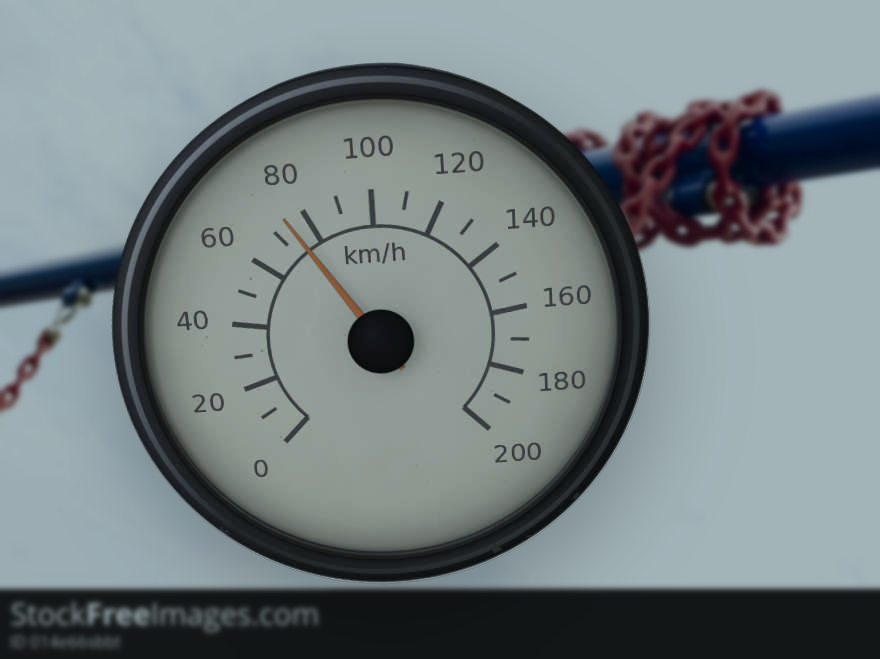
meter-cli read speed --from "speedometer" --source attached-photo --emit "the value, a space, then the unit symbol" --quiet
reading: 75 km/h
